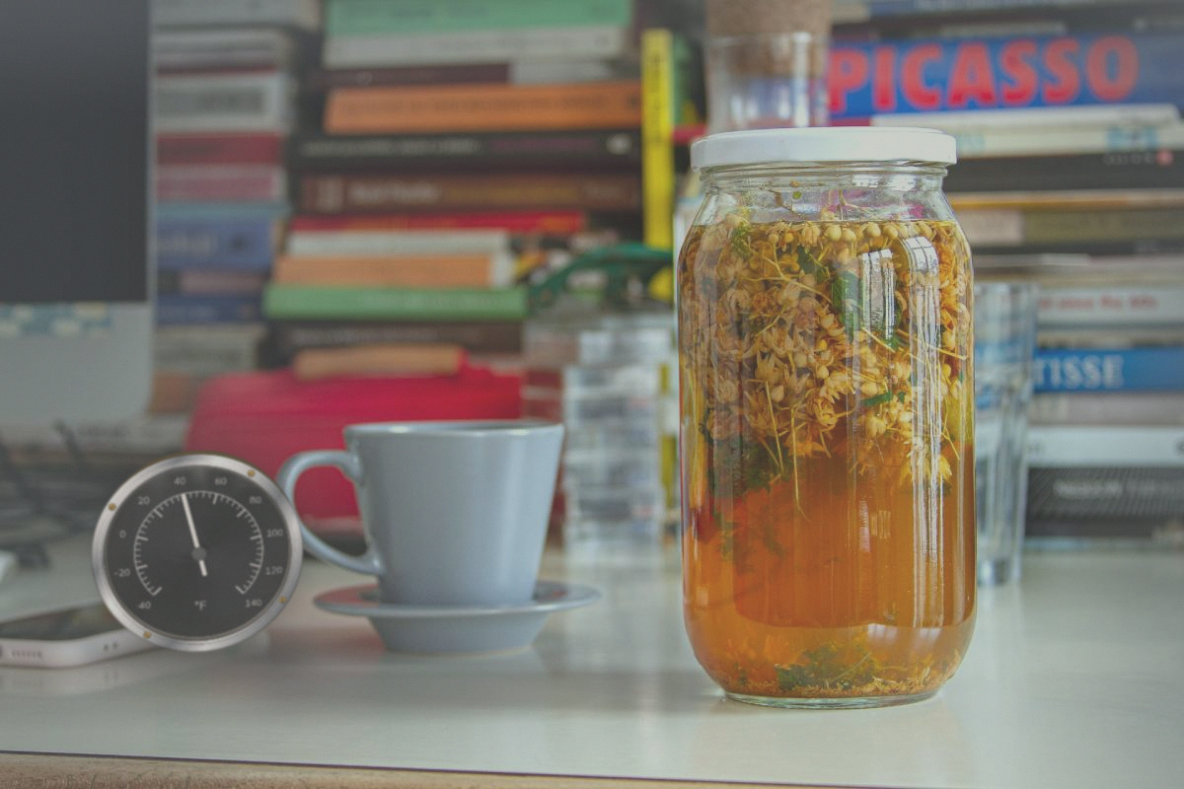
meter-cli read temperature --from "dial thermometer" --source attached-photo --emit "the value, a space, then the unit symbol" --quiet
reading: 40 °F
